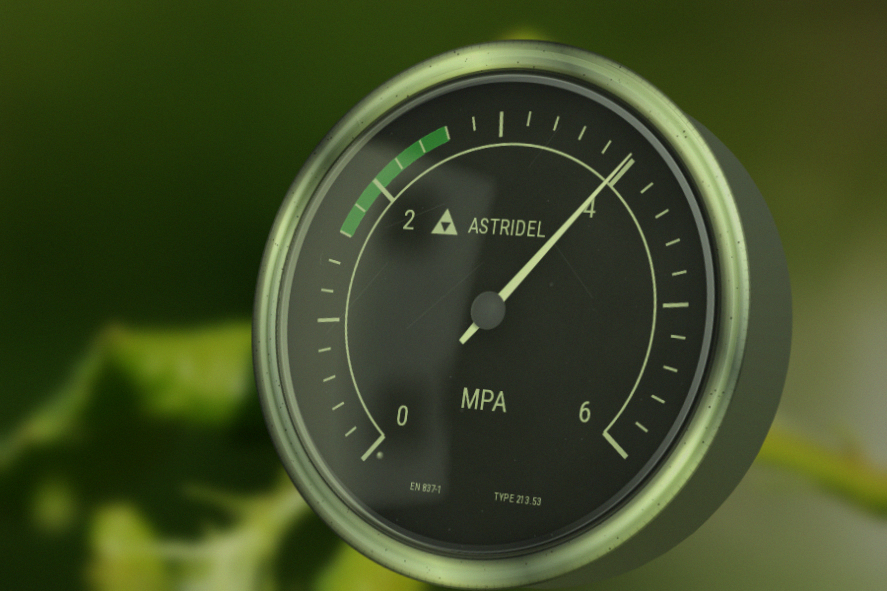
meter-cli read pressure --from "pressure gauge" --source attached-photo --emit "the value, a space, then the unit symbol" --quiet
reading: 4 MPa
